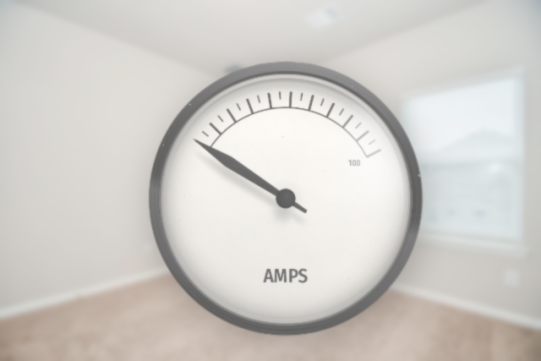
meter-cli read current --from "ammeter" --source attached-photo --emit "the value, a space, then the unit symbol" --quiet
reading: 0 A
